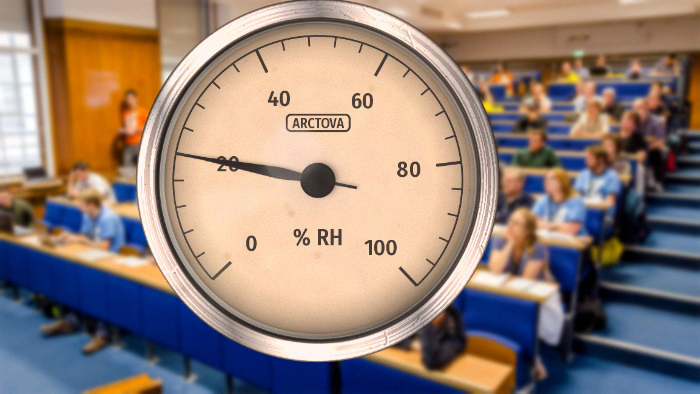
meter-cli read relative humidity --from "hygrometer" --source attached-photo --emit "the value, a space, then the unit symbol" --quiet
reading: 20 %
